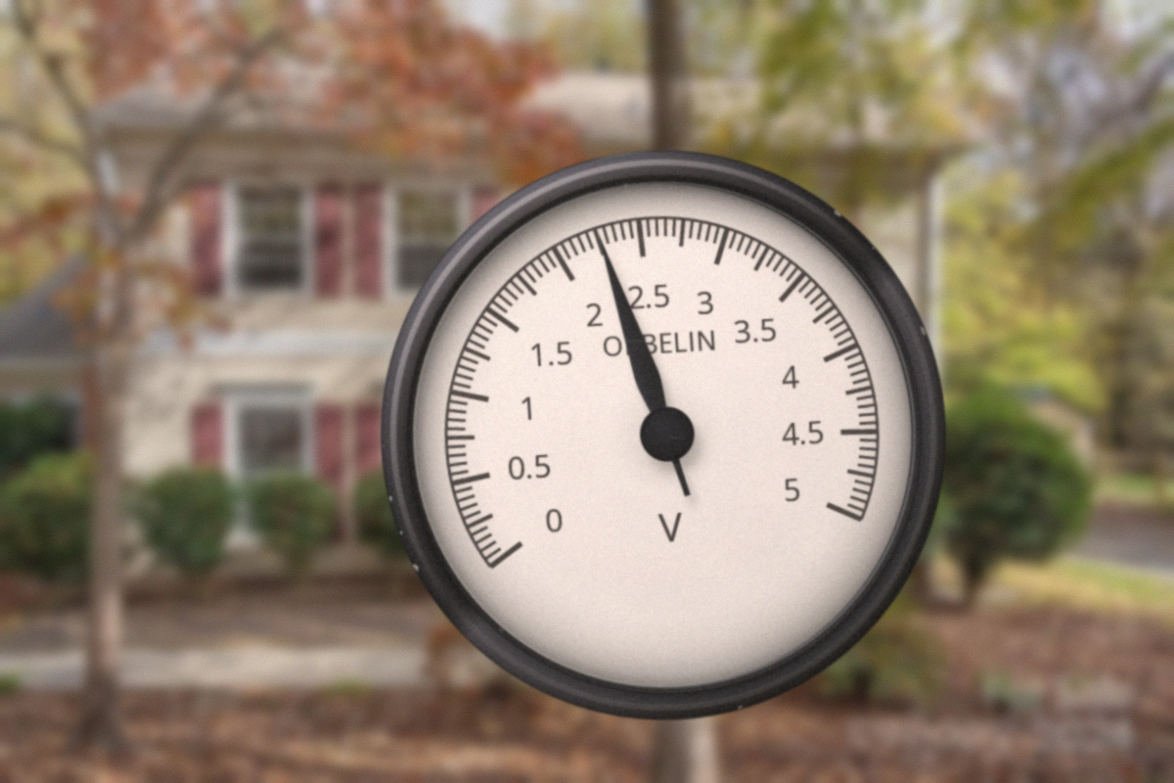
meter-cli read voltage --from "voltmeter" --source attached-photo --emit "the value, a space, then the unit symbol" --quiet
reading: 2.25 V
